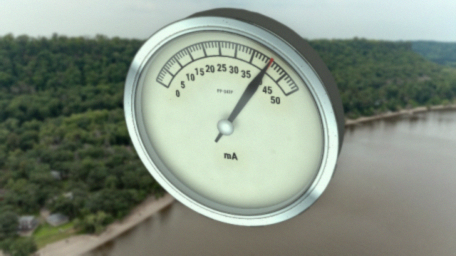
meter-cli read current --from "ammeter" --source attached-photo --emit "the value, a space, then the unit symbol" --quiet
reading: 40 mA
